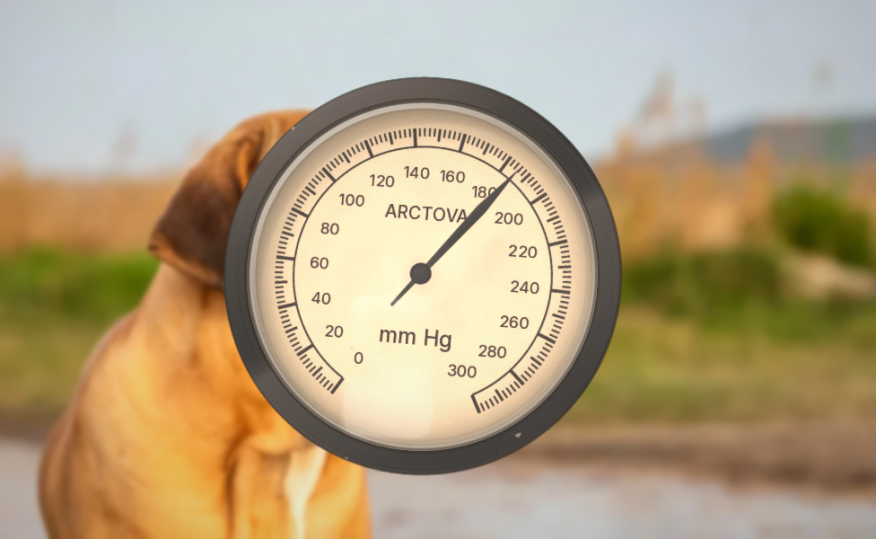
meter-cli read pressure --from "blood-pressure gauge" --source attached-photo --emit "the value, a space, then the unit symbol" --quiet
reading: 186 mmHg
